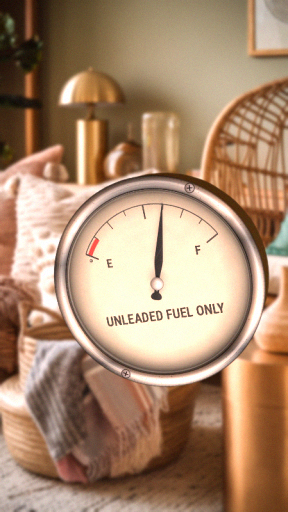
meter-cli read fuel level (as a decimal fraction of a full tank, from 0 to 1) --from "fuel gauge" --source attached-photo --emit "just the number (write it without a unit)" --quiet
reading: 0.625
